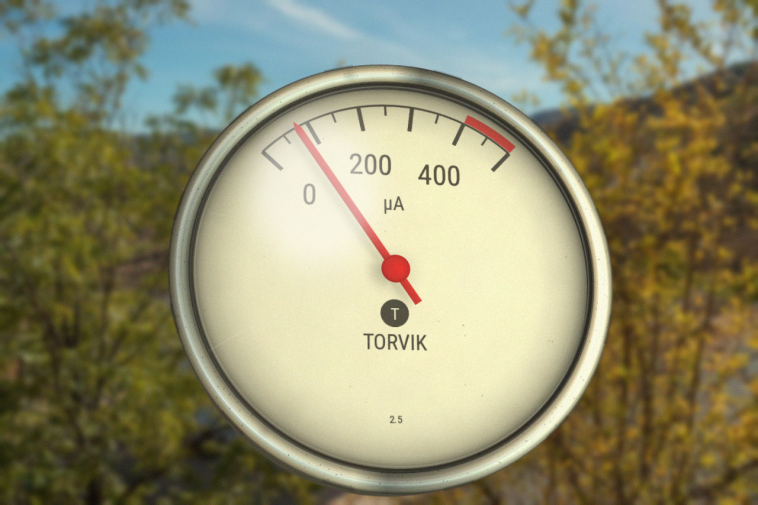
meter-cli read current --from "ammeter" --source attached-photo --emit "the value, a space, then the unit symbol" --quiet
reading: 75 µA
